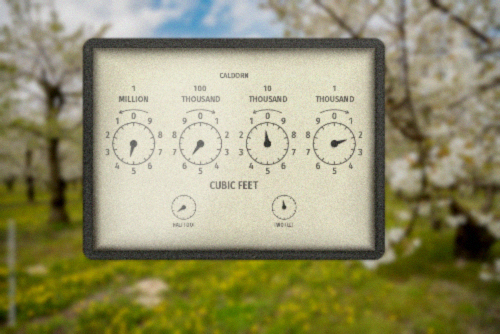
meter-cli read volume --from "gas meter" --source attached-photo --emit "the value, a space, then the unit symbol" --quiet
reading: 460200 ft³
